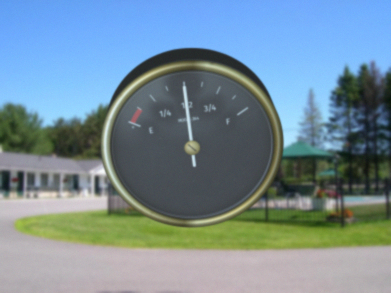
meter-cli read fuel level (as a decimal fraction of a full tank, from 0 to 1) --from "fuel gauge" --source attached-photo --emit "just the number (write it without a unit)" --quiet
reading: 0.5
